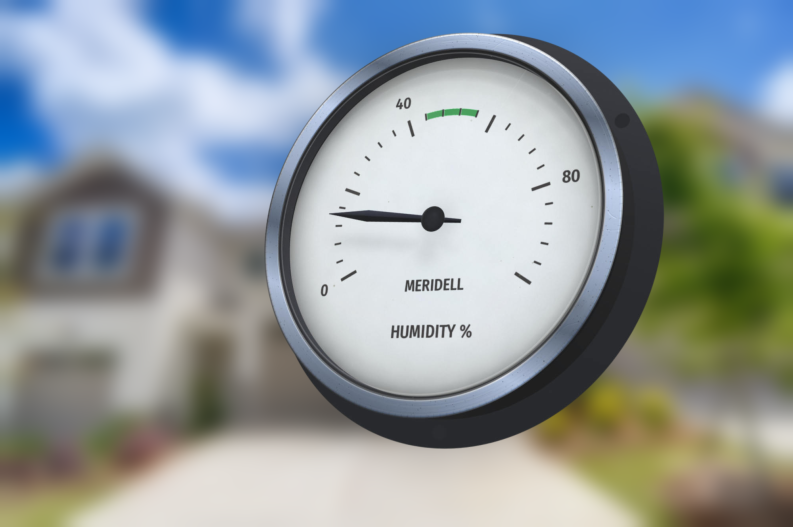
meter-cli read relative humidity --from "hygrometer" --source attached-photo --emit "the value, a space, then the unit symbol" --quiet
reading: 14 %
